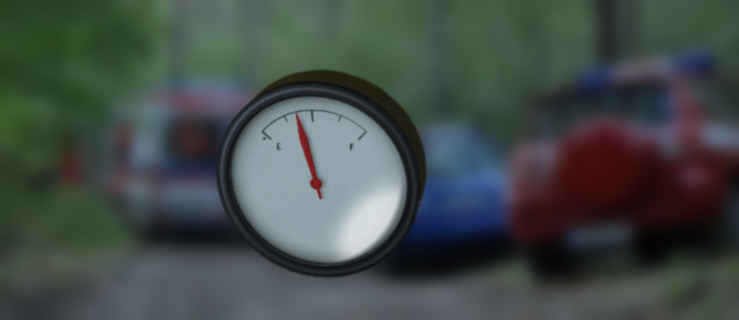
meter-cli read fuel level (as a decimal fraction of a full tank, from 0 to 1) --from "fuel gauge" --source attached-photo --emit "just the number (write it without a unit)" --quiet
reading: 0.375
